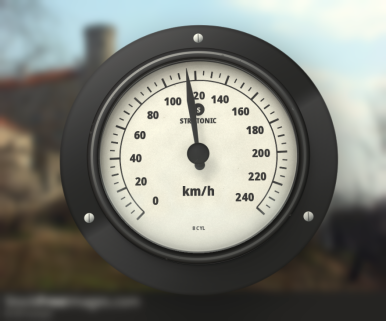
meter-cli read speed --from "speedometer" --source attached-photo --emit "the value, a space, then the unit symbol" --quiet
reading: 115 km/h
